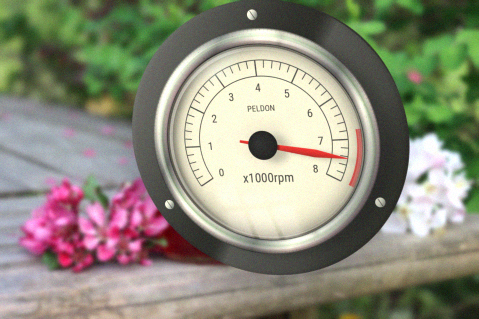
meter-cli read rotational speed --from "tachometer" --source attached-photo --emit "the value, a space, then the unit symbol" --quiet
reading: 7400 rpm
